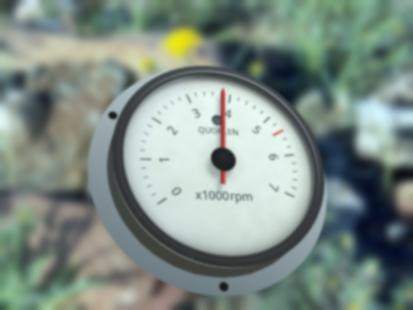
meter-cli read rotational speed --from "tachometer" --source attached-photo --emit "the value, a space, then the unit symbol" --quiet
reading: 3800 rpm
